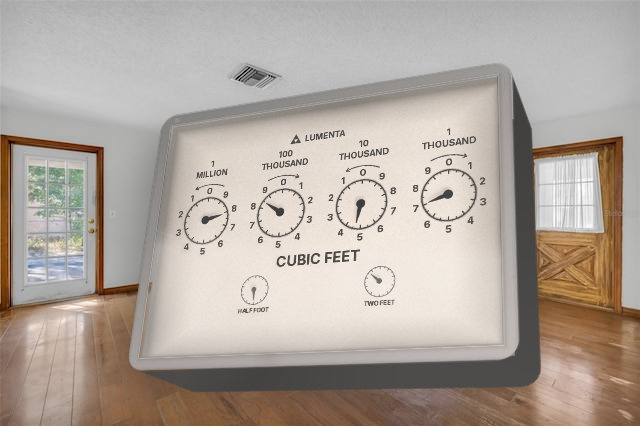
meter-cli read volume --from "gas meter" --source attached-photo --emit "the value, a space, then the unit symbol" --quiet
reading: 784700 ft³
